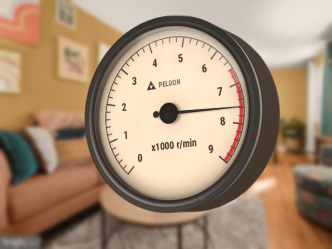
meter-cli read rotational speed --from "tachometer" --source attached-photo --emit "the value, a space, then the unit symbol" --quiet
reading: 7600 rpm
